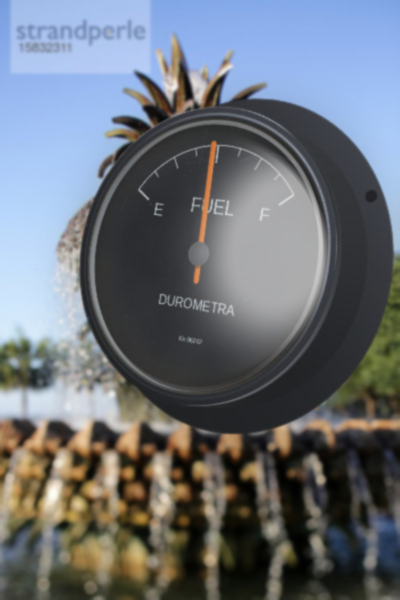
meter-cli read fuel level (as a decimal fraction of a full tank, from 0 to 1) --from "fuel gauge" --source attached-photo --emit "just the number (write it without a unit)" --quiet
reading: 0.5
